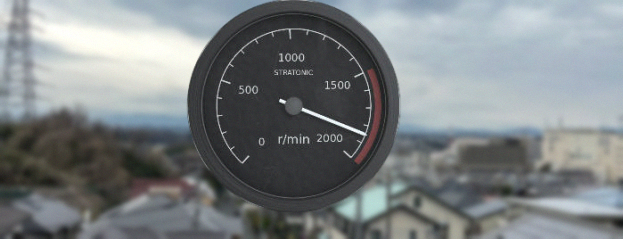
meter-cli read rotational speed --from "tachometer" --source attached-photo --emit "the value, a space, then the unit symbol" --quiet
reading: 1850 rpm
